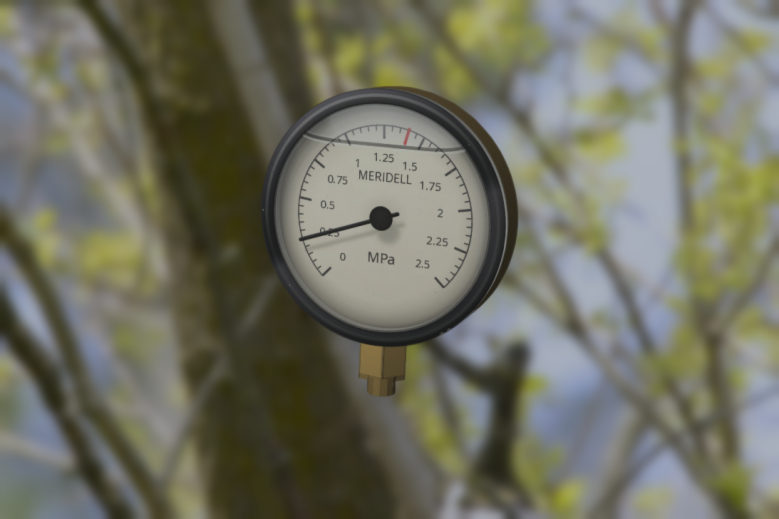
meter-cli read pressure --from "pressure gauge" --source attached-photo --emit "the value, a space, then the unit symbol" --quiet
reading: 0.25 MPa
